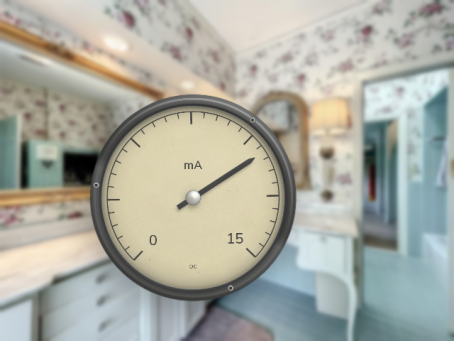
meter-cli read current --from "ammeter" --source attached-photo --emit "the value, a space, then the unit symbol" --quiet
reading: 10.75 mA
